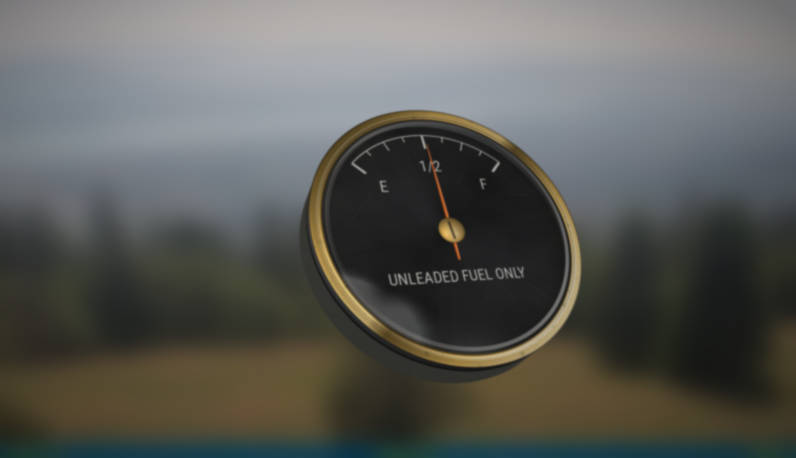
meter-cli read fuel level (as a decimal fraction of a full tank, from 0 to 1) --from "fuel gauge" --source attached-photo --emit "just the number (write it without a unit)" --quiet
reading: 0.5
